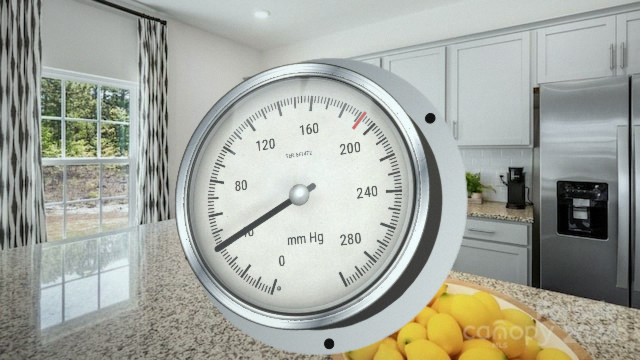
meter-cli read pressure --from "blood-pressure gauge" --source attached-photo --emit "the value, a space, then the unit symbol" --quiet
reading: 40 mmHg
